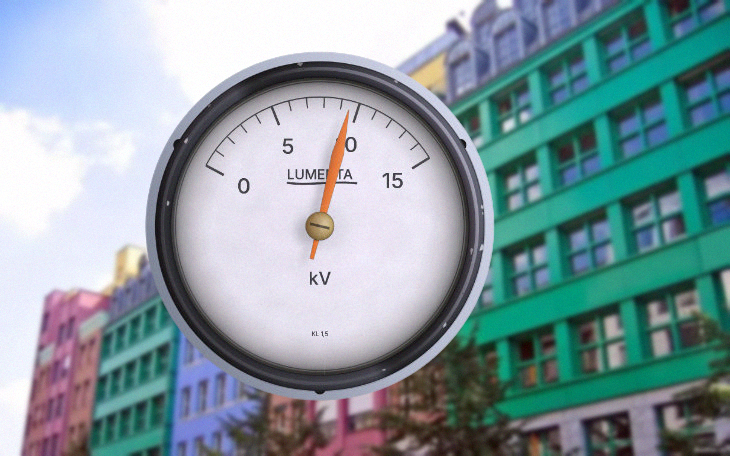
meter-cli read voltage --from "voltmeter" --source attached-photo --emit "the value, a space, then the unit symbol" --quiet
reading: 9.5 kV
